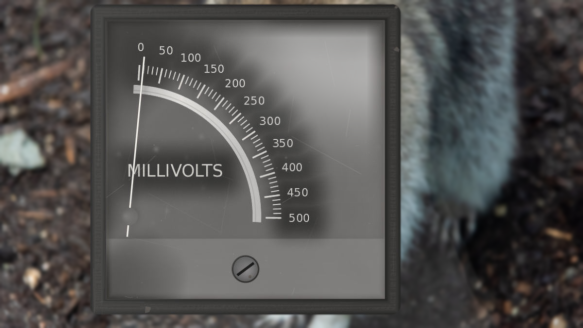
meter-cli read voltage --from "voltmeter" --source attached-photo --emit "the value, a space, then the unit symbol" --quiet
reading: 10 mV
